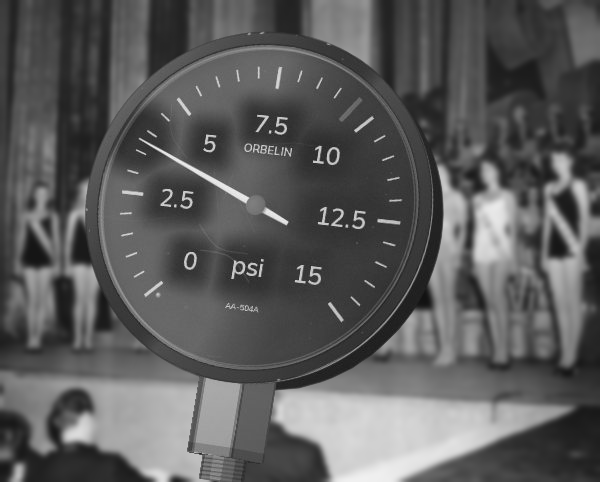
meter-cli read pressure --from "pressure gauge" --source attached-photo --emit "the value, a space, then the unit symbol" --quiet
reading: 3.75 psi
